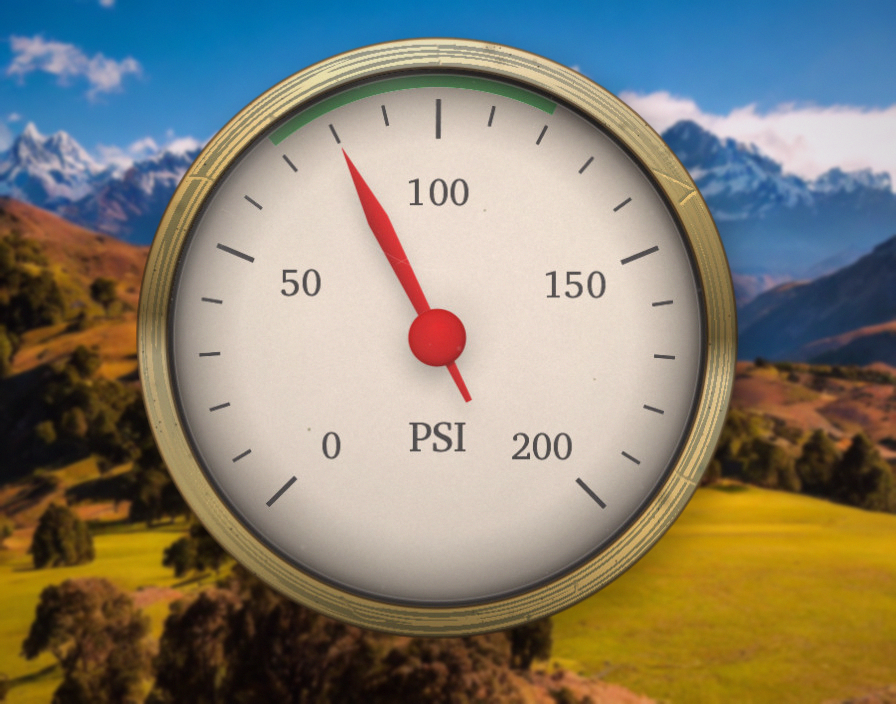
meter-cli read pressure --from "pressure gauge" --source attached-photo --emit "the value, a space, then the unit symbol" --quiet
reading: 80 psi
